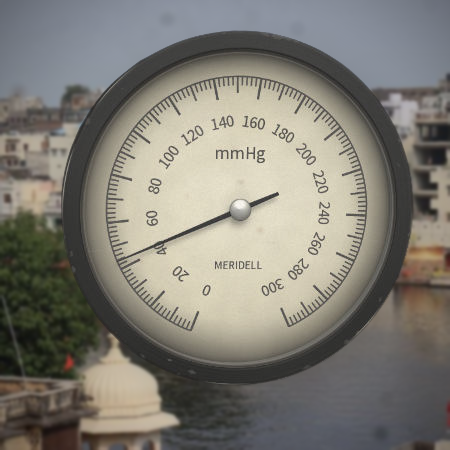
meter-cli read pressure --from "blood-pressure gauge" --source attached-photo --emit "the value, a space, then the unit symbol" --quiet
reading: 44 mmHg
